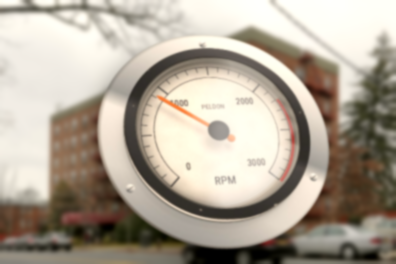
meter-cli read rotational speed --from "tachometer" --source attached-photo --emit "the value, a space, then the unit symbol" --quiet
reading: 900 rpm
